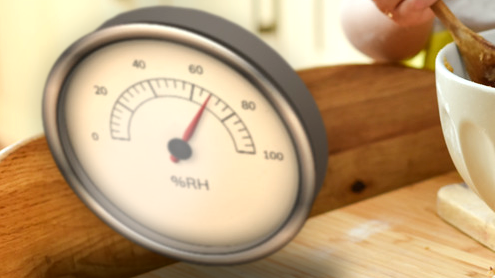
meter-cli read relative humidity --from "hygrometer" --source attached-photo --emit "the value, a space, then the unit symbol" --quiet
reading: 68 %
